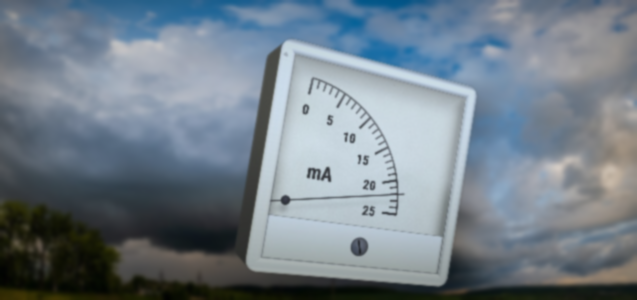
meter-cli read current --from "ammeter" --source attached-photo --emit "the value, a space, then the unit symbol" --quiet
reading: 22 mA
